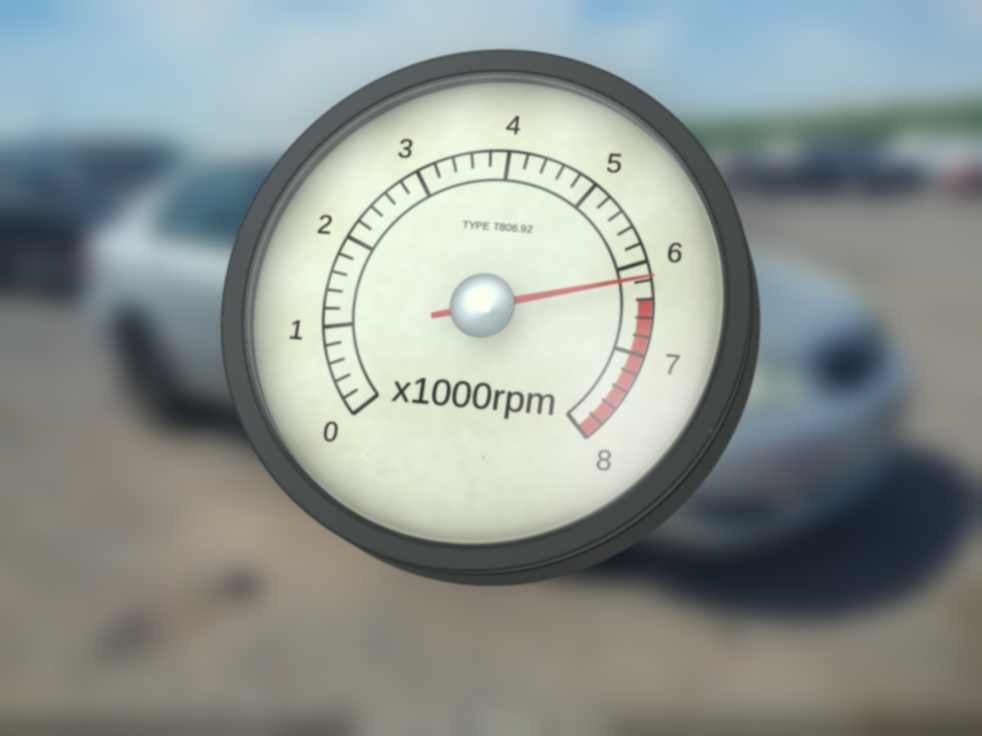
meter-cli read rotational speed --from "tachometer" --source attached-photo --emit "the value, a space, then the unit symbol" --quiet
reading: 6200 rpm
